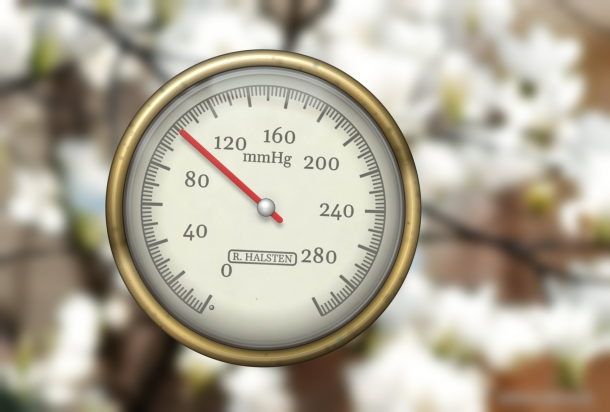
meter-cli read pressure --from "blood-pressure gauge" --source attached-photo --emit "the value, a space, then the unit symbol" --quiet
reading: 100 mmHg
